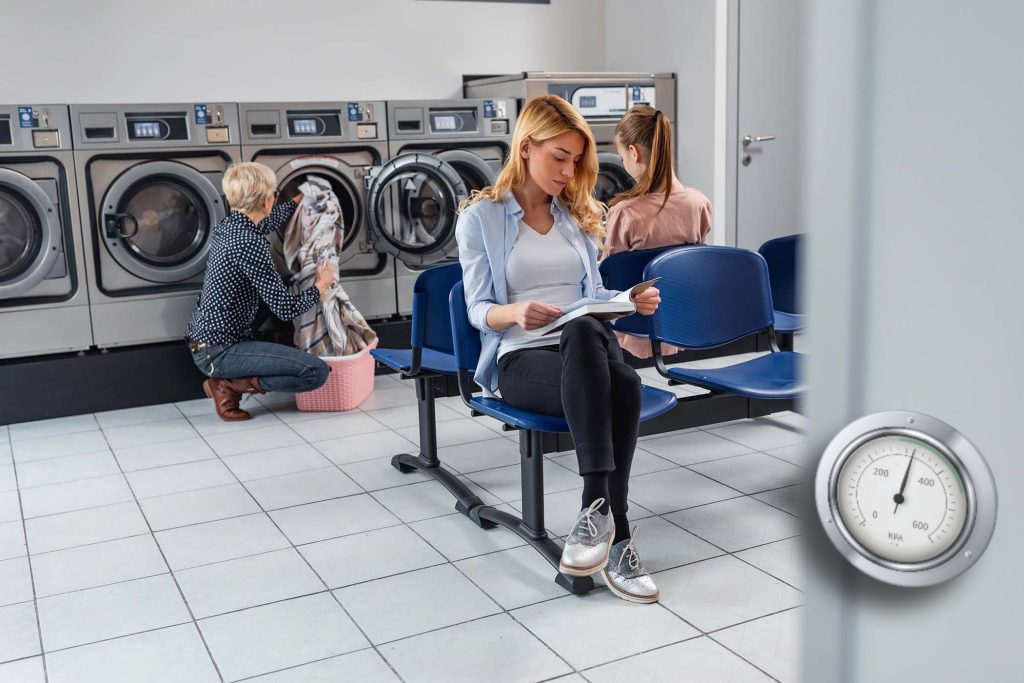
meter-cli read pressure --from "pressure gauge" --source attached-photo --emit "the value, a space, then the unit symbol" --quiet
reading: 320 kPa
